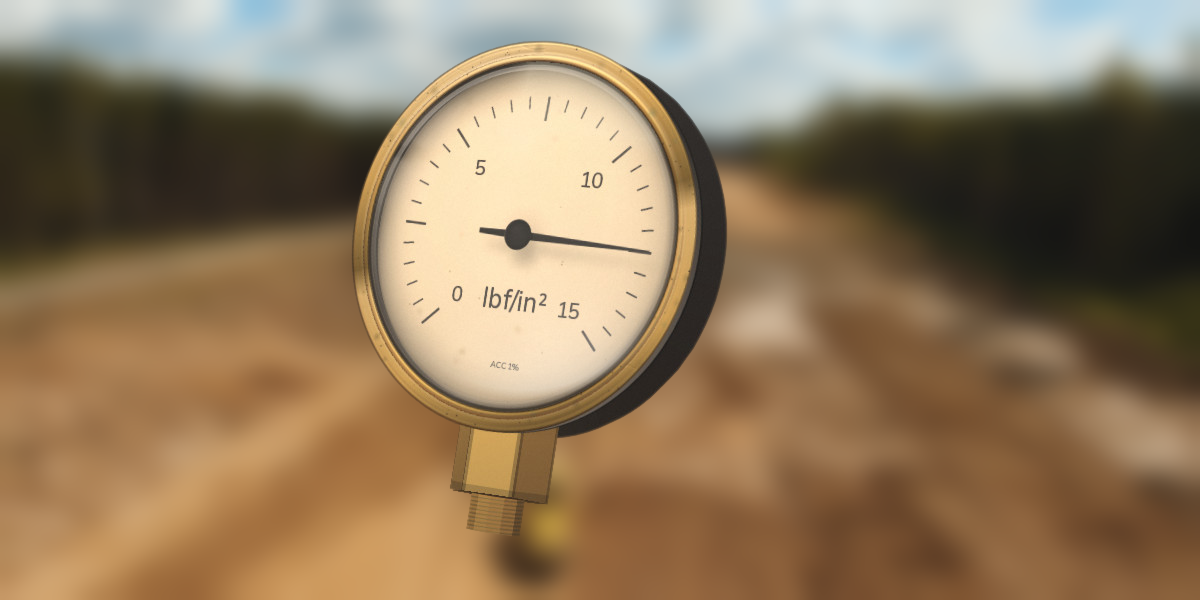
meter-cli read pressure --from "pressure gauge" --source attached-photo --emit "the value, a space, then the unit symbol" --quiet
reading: 12.5 psi
